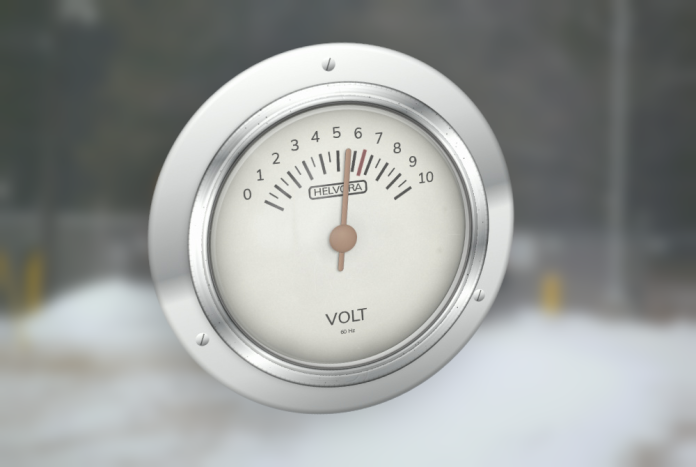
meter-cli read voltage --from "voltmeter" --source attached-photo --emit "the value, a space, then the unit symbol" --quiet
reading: 5.5 V
